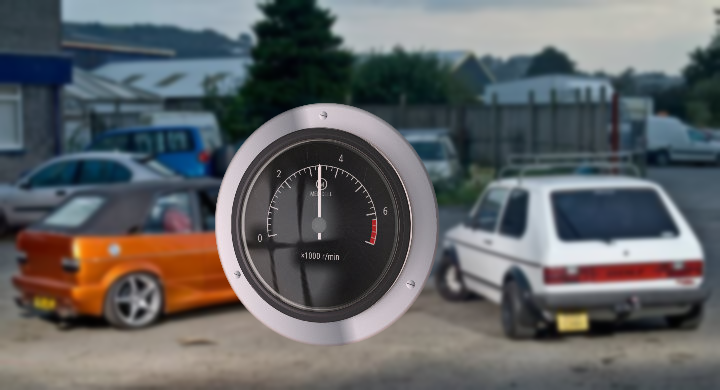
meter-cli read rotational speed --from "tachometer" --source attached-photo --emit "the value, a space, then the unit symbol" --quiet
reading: 3400 rpm
